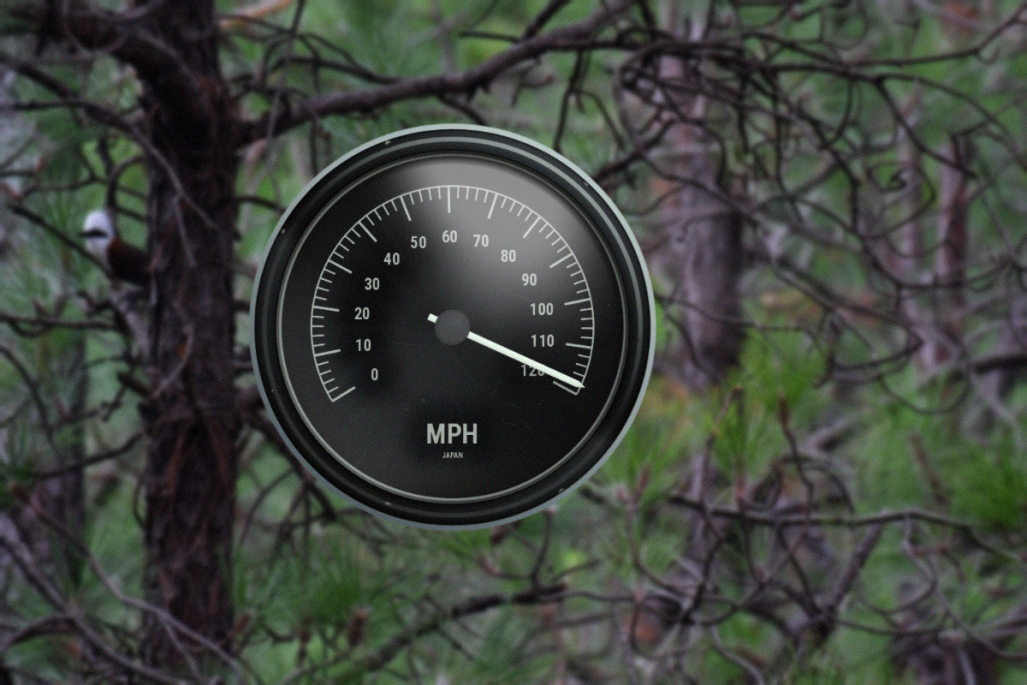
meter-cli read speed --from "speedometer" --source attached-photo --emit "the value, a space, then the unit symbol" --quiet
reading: 118 mph
